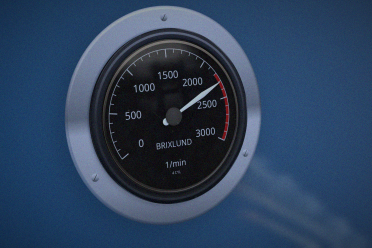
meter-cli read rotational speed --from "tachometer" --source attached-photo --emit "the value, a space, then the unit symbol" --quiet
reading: 2300 rpm
